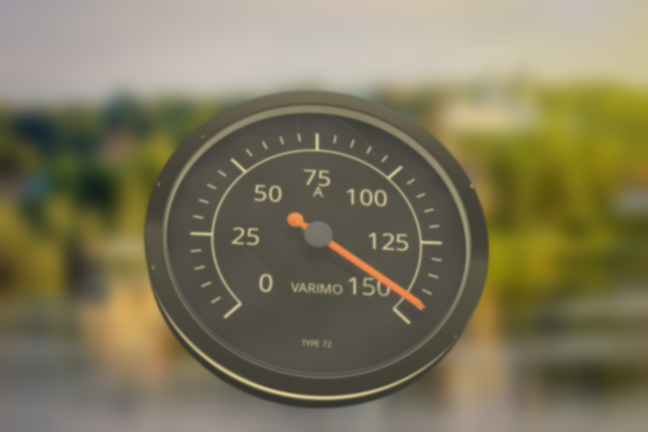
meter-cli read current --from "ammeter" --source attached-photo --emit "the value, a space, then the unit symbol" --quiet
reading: 145 A
